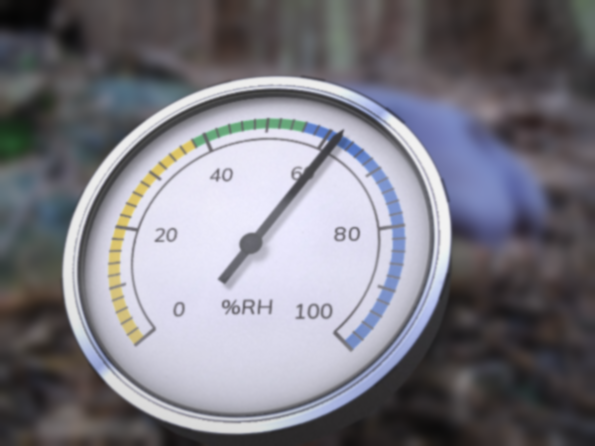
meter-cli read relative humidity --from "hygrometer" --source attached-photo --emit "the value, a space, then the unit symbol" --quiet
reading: 62 %
